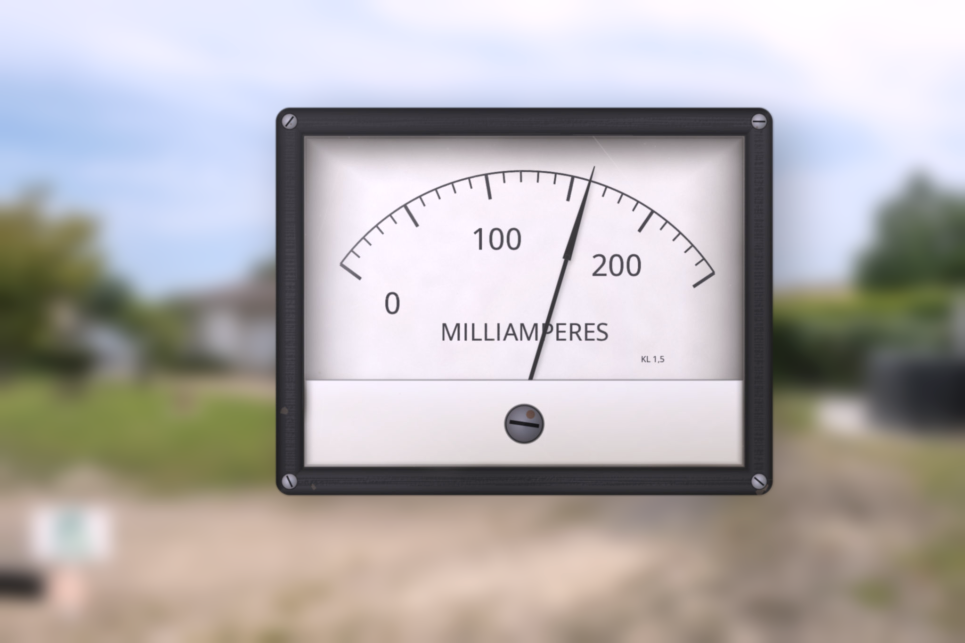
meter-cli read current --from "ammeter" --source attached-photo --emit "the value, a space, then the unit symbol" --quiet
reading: 160 mA
